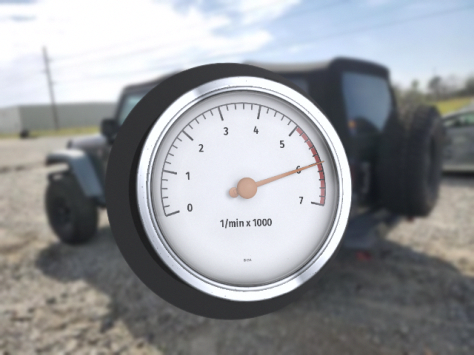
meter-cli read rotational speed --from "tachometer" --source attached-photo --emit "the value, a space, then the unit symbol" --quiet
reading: 6000 rpm
